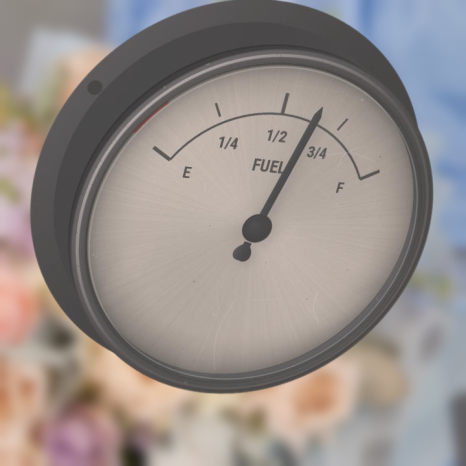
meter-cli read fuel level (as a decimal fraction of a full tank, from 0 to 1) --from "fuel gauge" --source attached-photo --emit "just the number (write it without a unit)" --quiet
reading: 0.625
